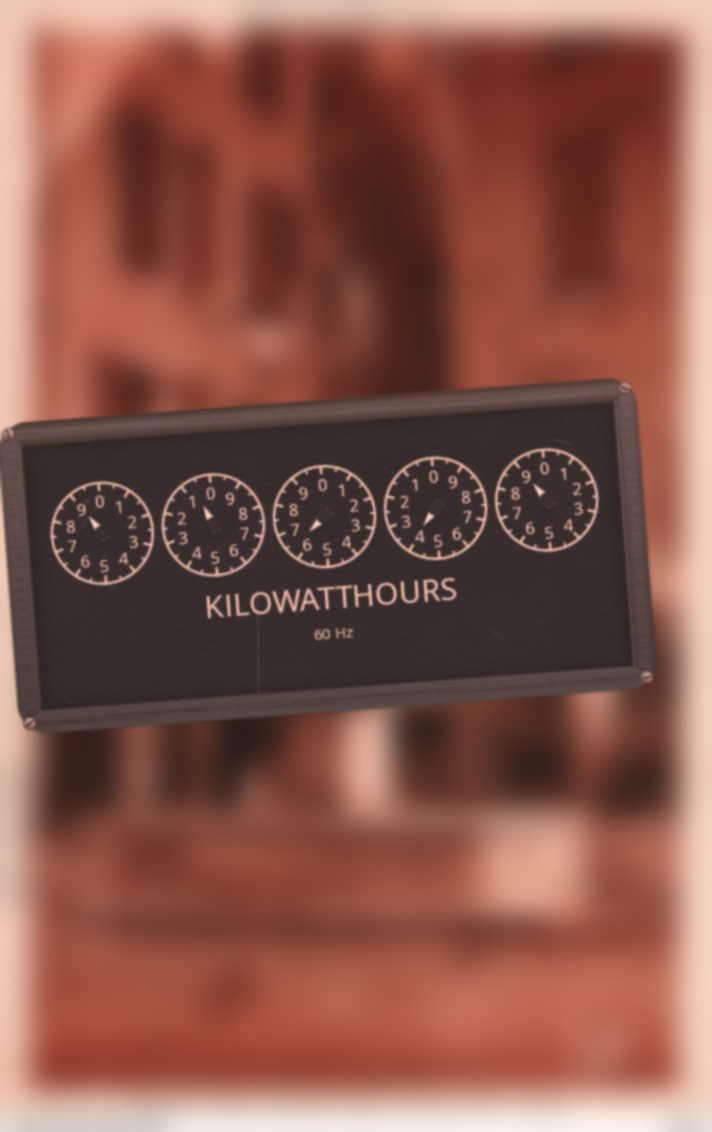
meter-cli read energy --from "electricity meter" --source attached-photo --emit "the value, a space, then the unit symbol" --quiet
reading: 90639 kWh
